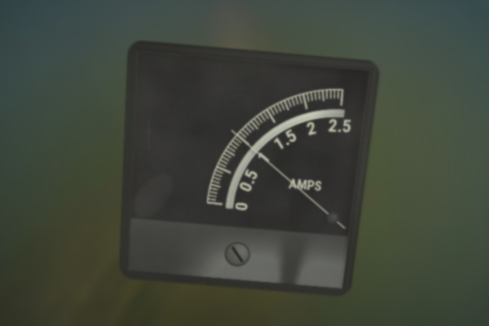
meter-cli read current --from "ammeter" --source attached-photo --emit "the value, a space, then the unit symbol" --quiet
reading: 1 A
